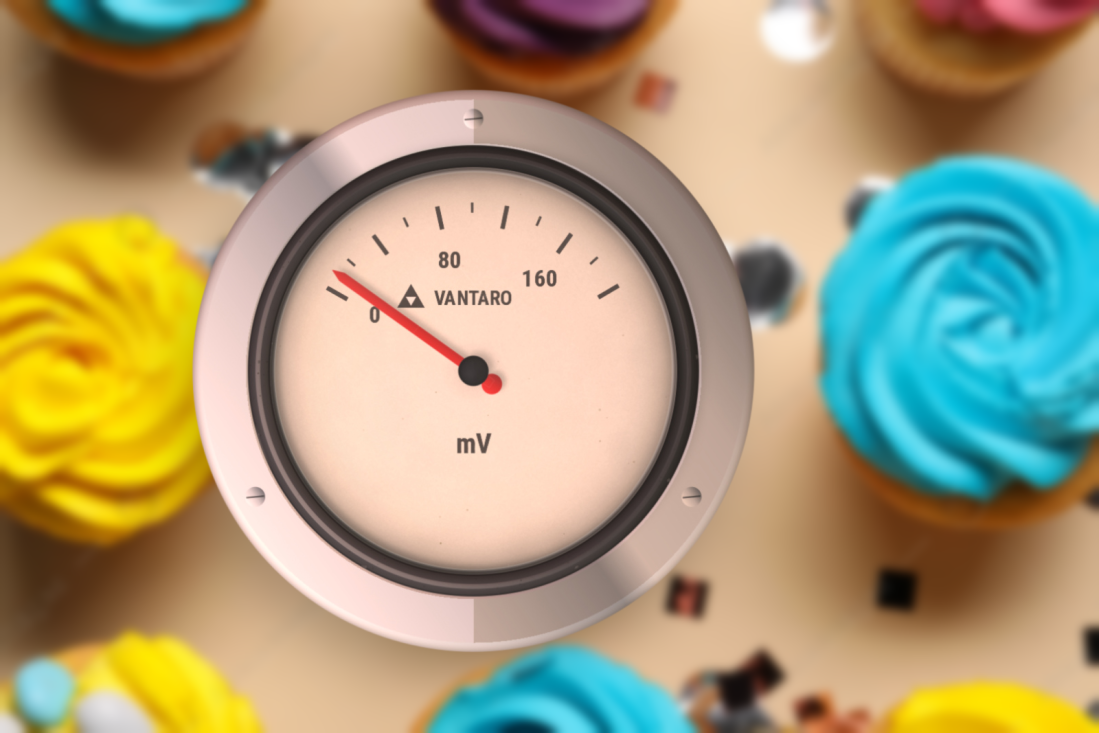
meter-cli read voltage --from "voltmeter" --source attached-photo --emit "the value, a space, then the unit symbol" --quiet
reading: 10 mV
